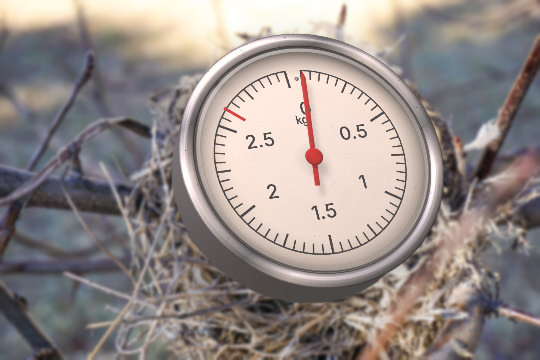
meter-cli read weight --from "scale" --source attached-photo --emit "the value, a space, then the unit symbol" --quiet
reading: 0 kg
